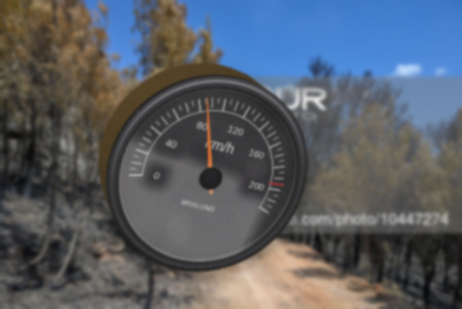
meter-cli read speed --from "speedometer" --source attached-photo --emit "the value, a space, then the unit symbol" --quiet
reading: 85 km/h
